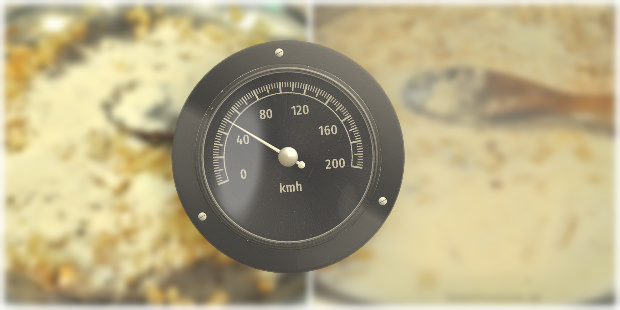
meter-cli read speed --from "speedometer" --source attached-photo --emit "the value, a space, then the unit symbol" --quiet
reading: 50 km/h
